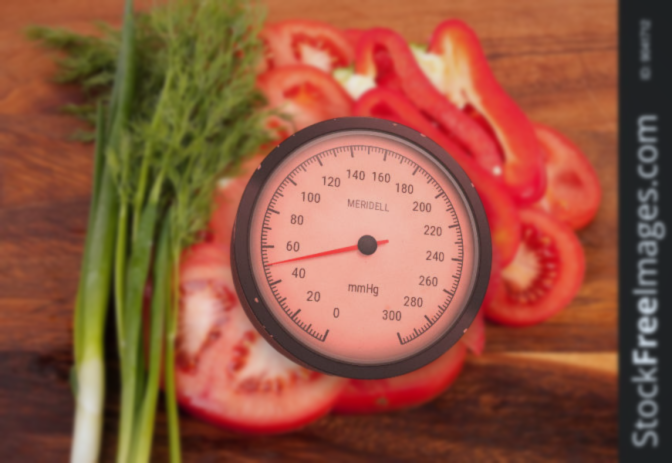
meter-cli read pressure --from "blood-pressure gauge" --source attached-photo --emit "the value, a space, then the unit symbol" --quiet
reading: 50 mmHg
